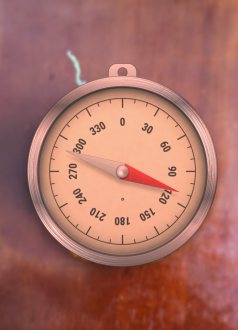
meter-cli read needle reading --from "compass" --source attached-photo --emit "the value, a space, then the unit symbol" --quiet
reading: 110 °
